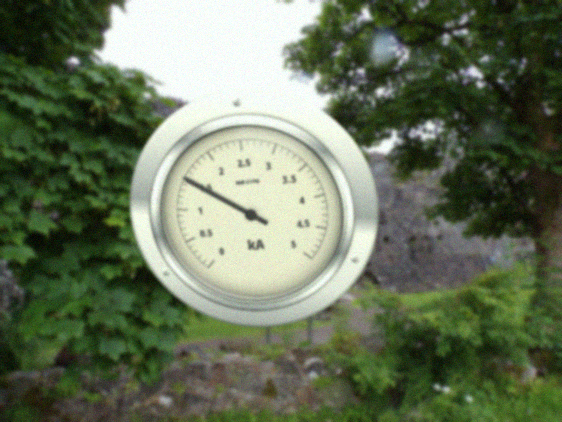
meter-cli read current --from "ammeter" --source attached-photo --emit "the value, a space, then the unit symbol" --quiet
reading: 1.5 kA
